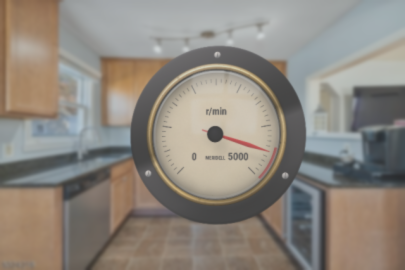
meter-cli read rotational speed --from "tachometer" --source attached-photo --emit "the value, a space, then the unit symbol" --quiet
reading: 4500 rpm
